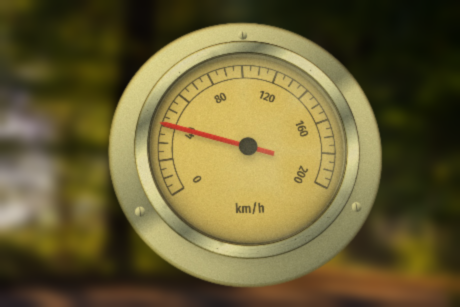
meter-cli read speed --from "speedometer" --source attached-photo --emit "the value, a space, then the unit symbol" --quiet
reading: 40 km/h
